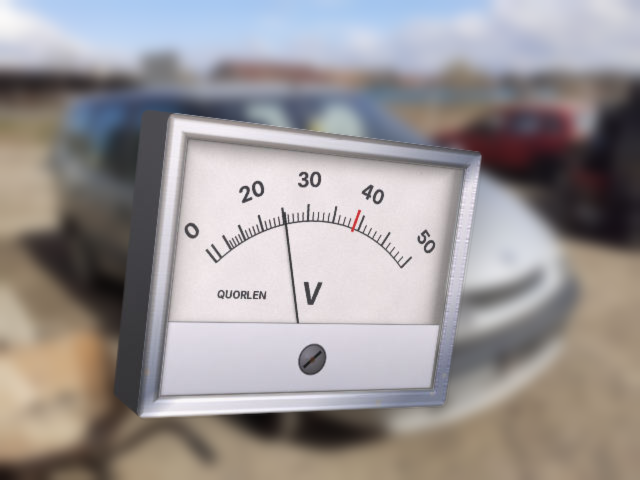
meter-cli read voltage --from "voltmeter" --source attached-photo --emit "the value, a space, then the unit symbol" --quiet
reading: 25 V
